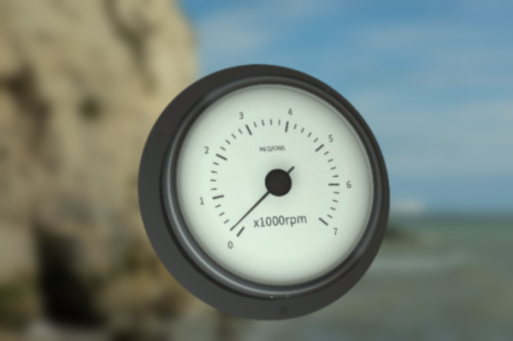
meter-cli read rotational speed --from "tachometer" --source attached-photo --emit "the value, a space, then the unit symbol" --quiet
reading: 200 rpm
